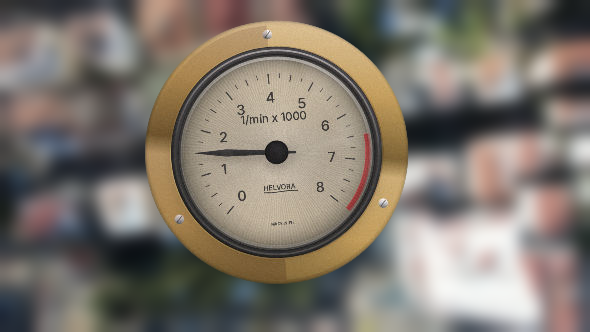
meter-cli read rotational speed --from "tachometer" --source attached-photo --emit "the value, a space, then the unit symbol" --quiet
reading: 1500 rpm
